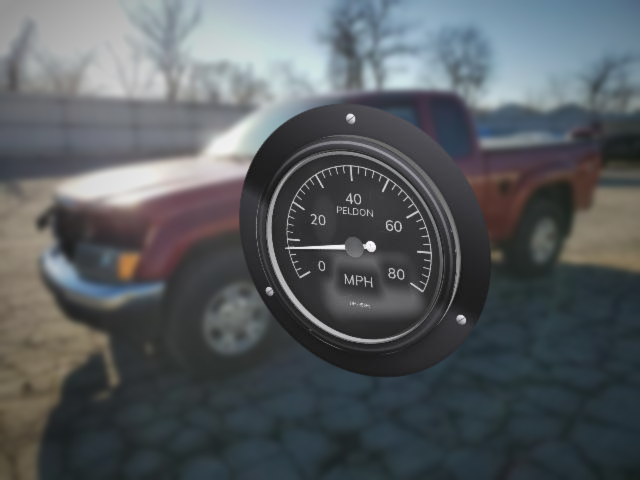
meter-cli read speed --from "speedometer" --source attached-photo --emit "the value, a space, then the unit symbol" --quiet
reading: 8 mph
